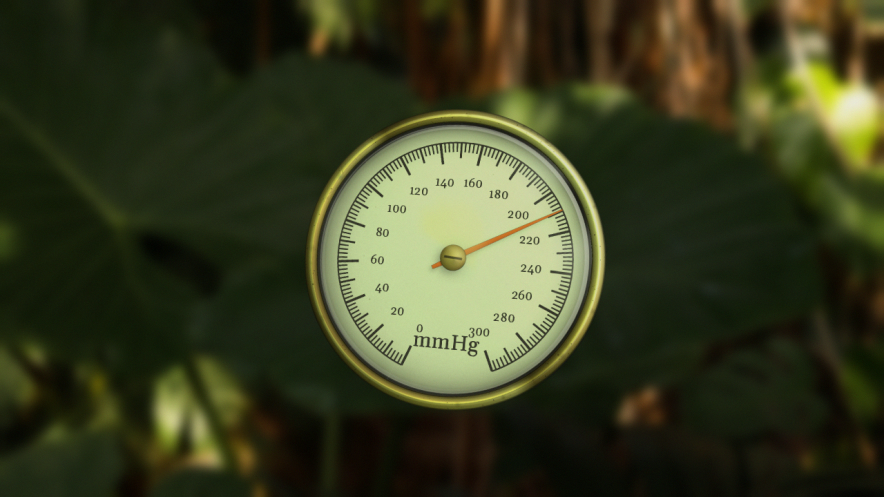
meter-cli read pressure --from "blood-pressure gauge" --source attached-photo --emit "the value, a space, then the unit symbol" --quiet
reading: 210 mmHg
